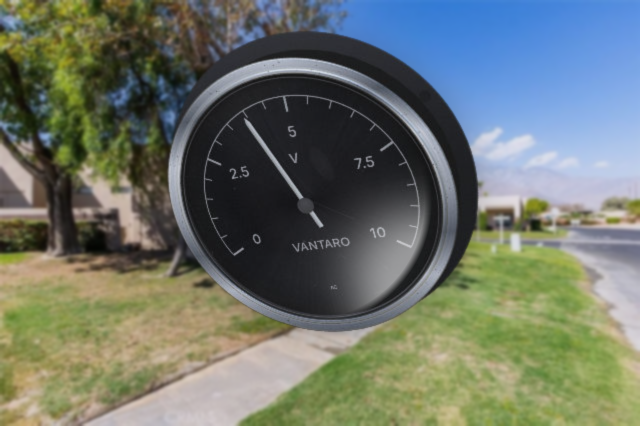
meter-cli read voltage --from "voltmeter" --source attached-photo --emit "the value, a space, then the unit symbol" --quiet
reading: 4 V
